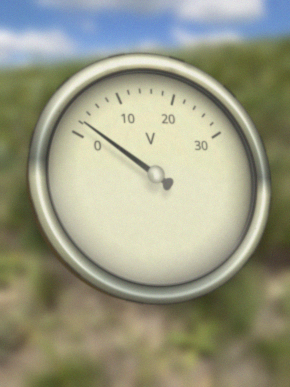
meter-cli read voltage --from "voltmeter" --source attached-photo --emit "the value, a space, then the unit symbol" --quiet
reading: 2 V
